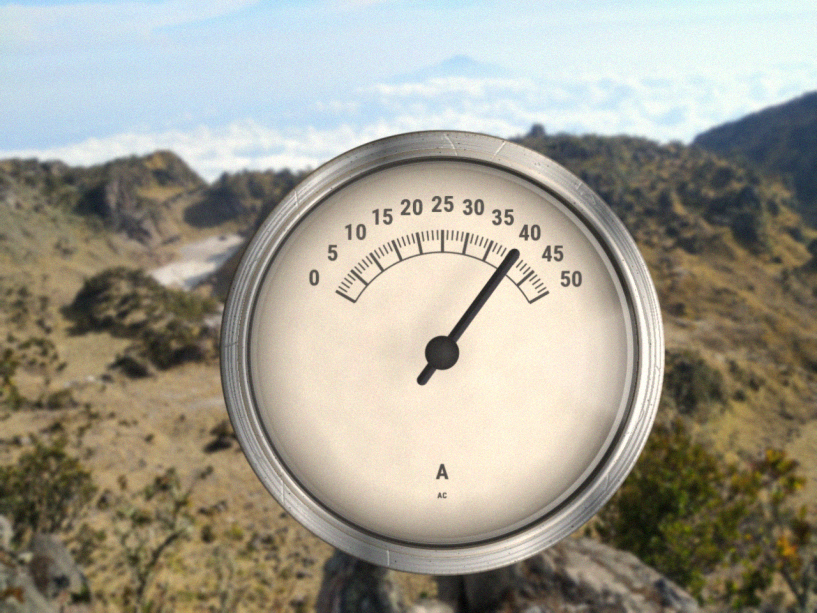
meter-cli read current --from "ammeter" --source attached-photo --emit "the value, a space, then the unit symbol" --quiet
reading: 40 A
